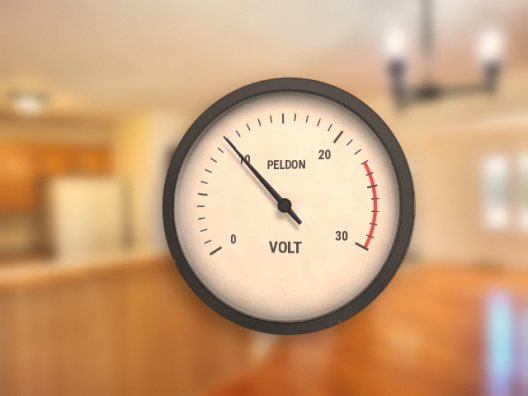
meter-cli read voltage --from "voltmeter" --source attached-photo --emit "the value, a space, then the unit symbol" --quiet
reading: 10 V
